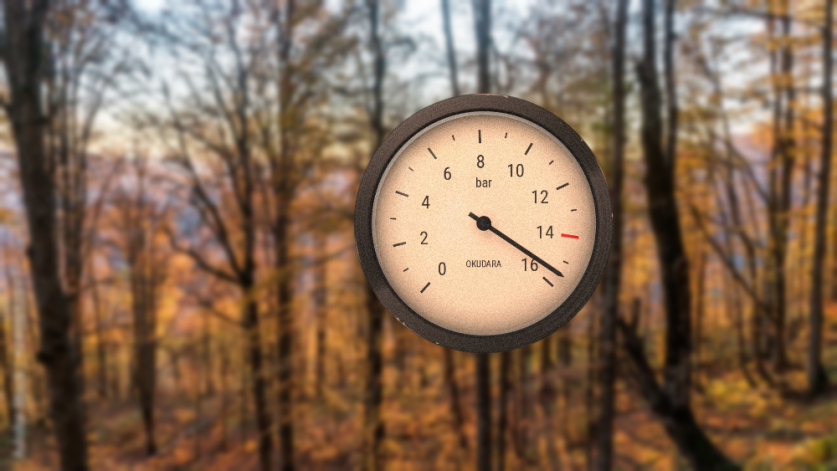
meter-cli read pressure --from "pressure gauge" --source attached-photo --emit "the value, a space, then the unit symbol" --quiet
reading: 15.5 bar
